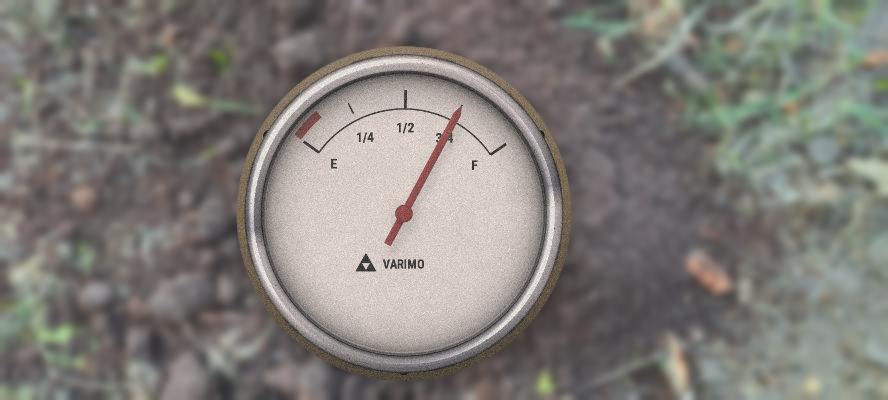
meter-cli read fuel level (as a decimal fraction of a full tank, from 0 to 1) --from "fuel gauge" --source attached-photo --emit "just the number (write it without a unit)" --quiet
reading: 0.75
